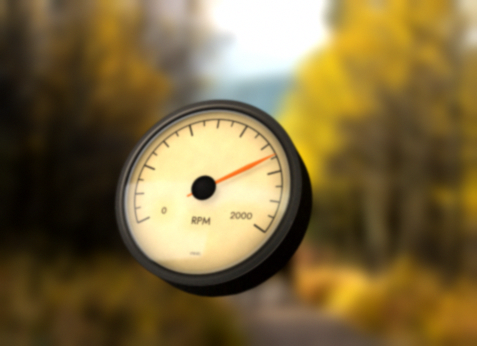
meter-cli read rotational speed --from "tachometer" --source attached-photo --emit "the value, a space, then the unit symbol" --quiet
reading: 1500 rpm
